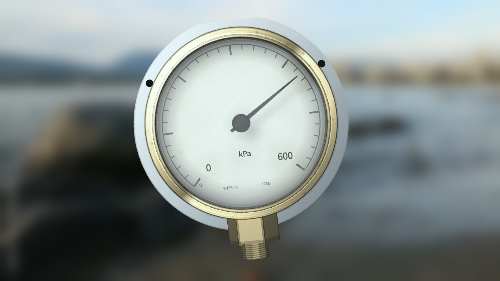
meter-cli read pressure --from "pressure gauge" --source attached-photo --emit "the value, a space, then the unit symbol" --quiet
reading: 430 kPa
